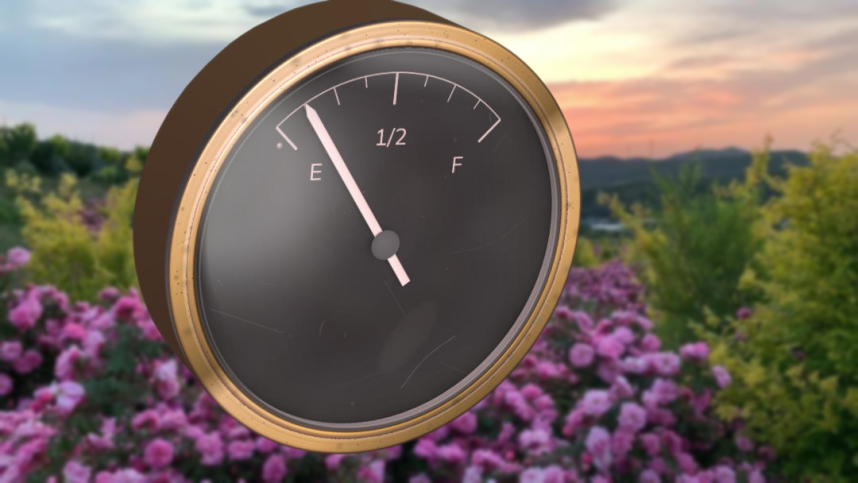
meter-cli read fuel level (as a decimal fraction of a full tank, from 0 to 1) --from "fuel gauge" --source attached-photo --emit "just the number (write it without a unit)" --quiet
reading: 0.125
